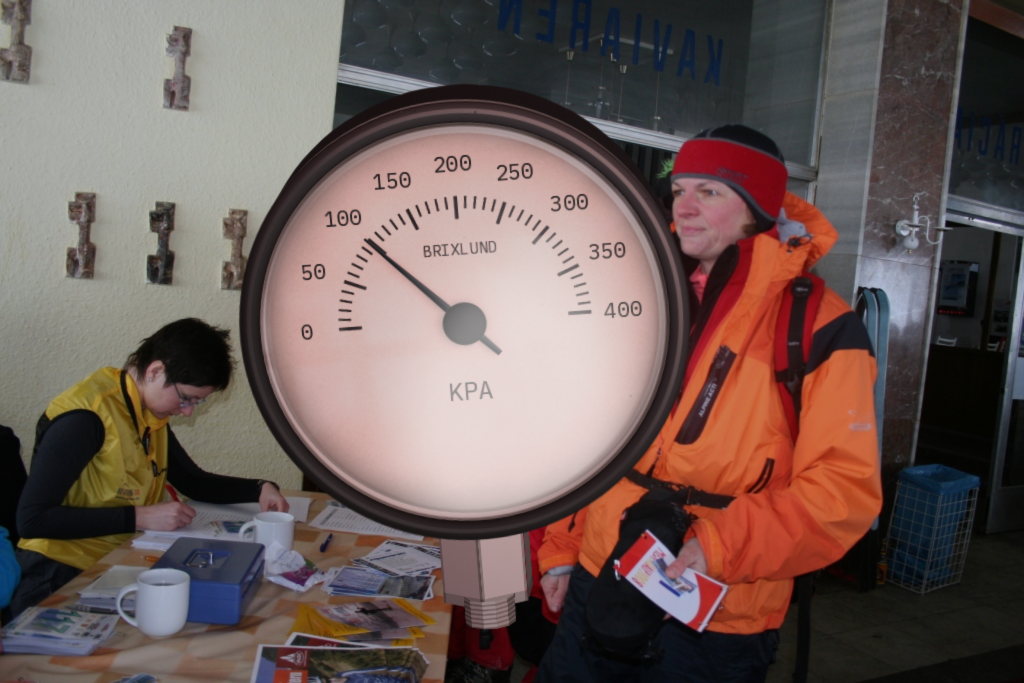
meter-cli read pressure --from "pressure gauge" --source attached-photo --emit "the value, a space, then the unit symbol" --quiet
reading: 100 kPa
